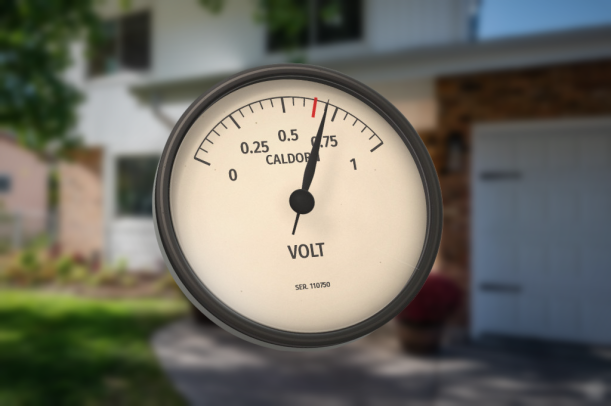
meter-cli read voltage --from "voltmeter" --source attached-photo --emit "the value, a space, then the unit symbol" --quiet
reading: 0.7 V
